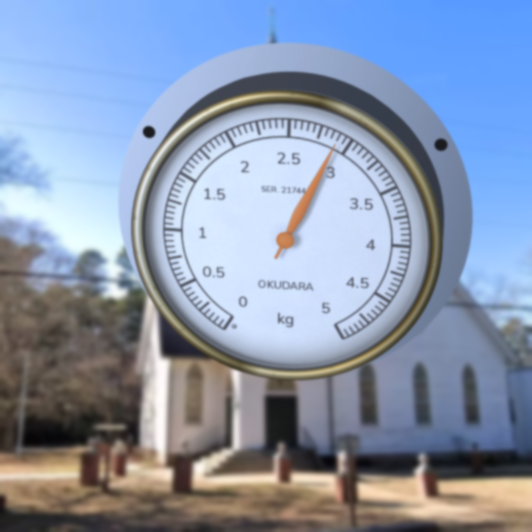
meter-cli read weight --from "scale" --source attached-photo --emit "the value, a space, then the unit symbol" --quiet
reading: 2.9 kg
